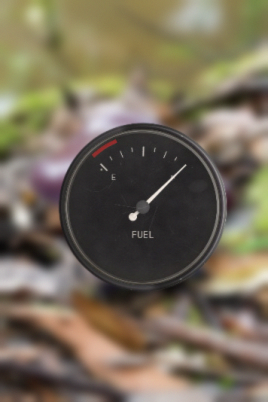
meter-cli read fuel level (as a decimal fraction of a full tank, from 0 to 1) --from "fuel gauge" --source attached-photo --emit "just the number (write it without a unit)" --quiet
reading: 1
